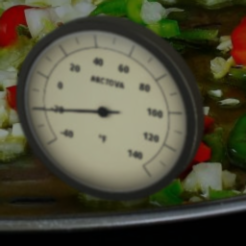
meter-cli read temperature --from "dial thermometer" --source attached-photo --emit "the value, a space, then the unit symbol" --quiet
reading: -20 °F
